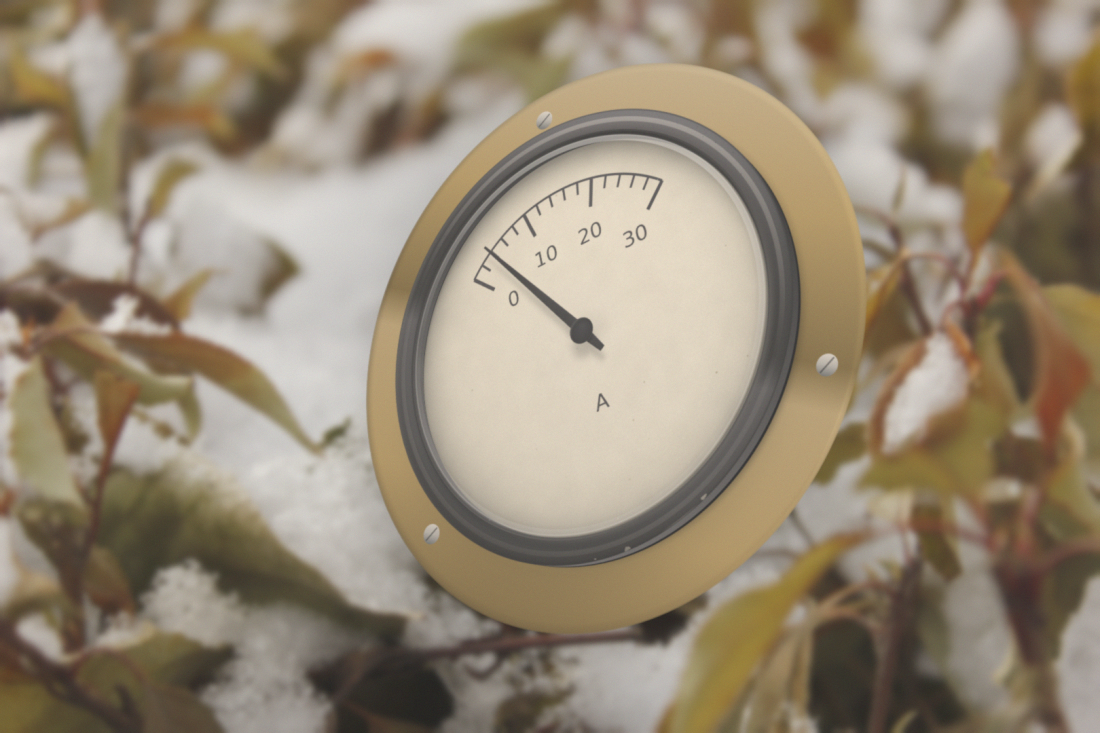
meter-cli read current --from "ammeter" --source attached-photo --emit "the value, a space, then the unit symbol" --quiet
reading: 4 A
